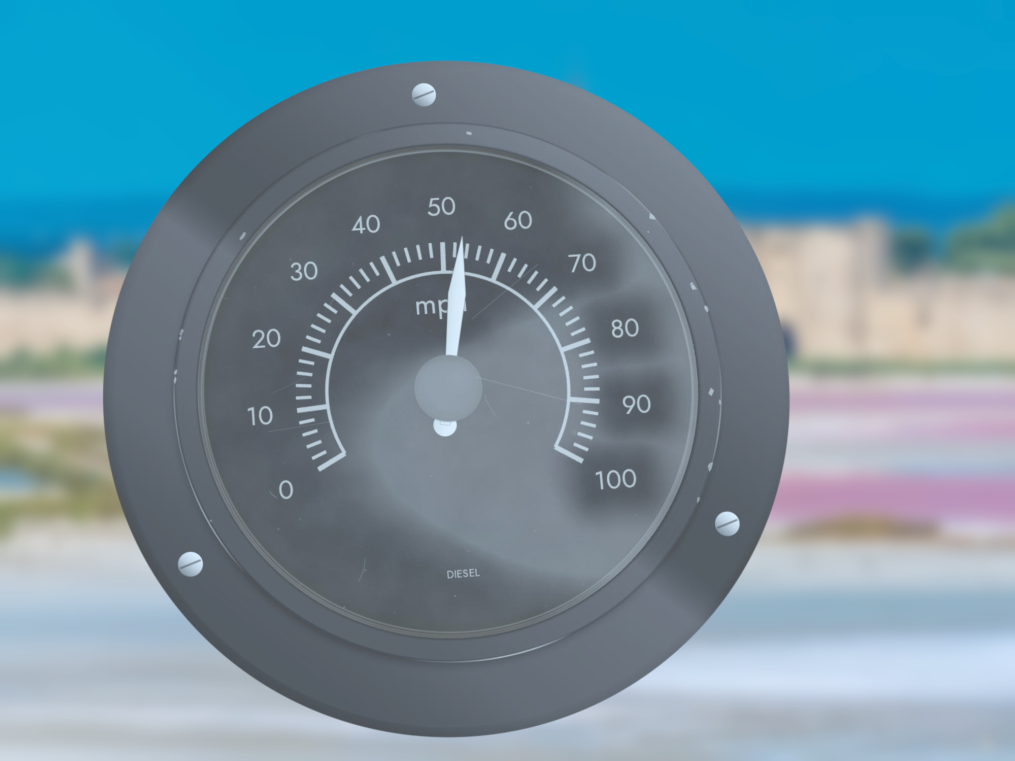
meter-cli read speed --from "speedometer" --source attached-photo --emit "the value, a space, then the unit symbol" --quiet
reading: 53 mph
